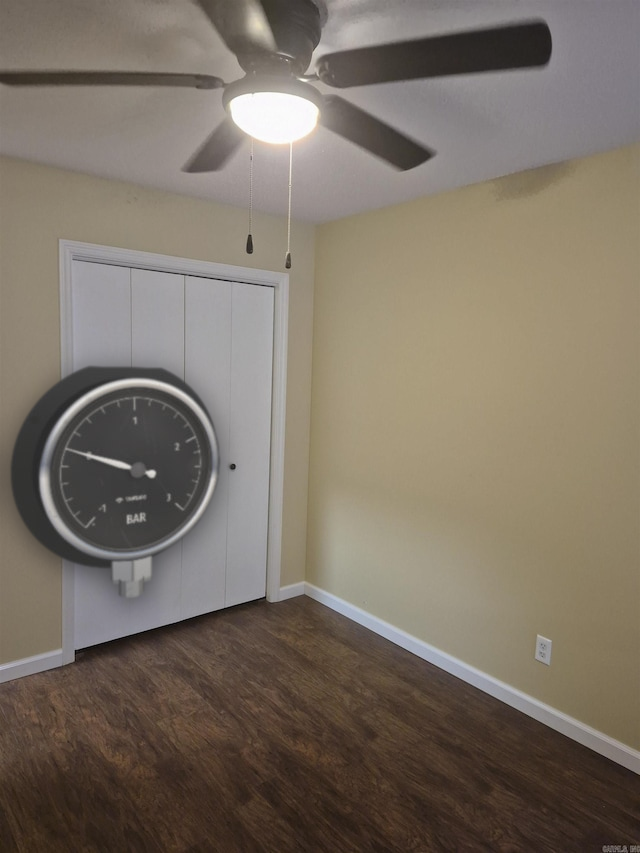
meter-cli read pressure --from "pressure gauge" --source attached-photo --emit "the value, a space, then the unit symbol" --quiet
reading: 0 bar
